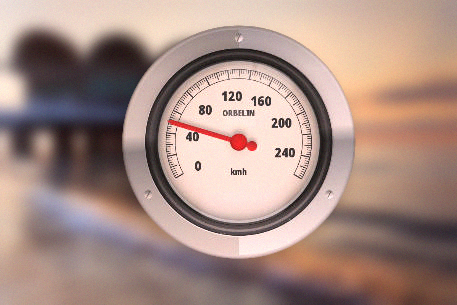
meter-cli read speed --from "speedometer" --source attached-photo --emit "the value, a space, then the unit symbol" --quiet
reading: 50 km/h
